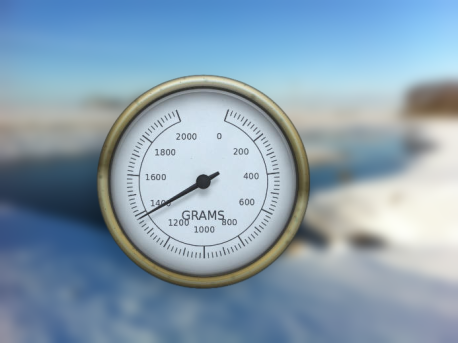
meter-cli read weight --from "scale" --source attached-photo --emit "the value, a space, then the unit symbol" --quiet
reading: 1380 g
